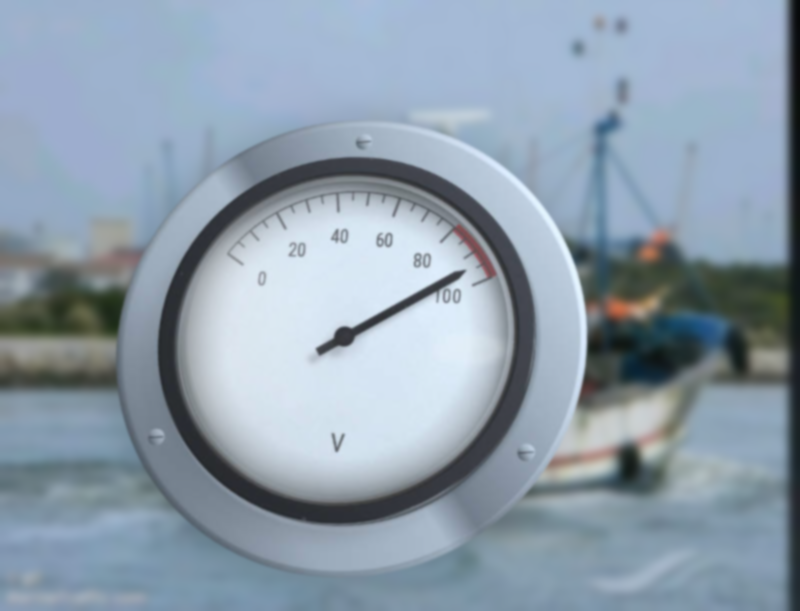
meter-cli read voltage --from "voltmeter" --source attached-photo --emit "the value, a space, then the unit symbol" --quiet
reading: 95 V
